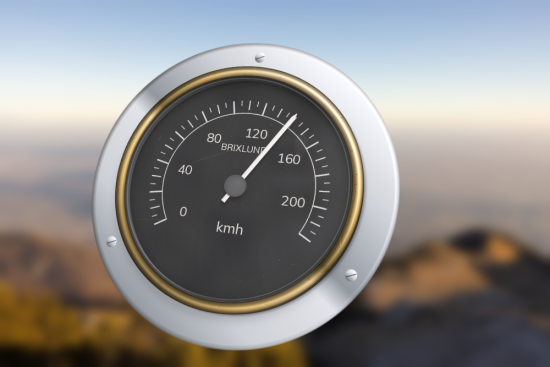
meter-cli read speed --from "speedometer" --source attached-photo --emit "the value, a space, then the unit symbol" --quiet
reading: 140 km/h
